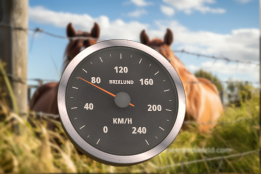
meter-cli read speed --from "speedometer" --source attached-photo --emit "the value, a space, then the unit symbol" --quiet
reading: 70 km/h
